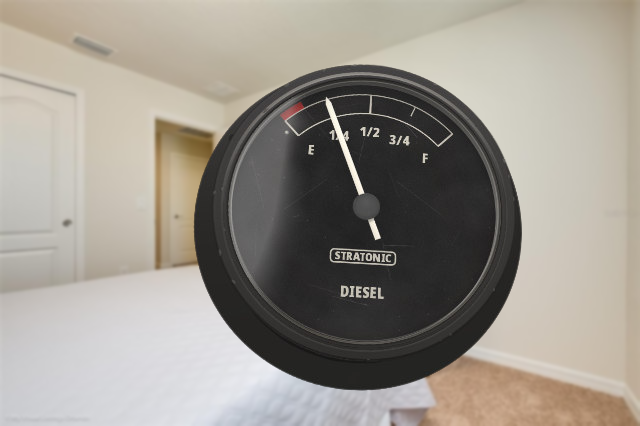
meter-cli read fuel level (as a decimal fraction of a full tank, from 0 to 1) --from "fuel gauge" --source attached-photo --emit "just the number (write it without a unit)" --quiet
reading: 0.25
